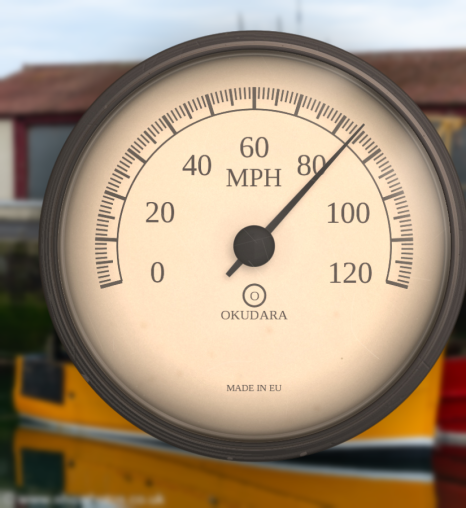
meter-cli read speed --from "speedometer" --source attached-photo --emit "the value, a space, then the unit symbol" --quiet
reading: 84 mph
